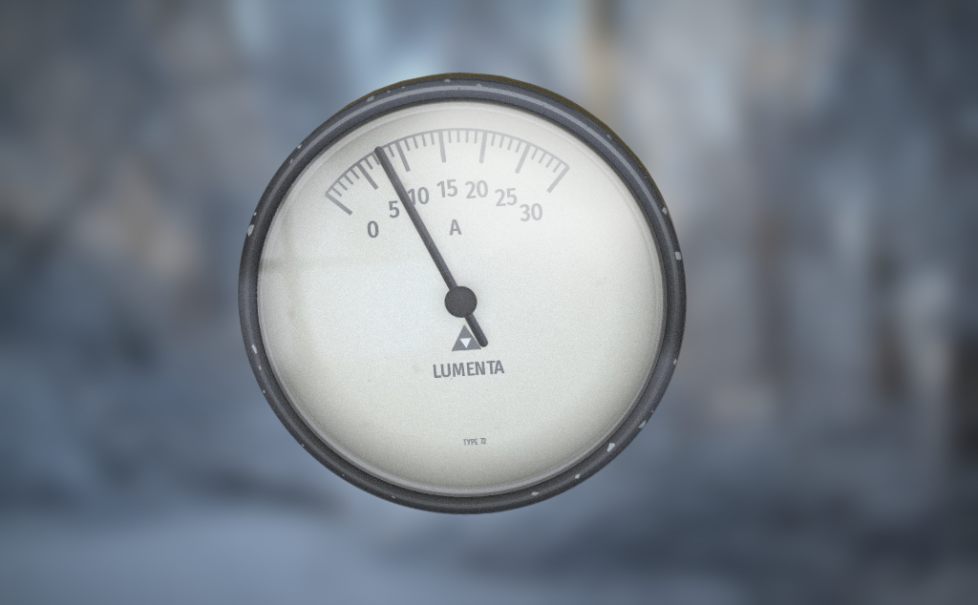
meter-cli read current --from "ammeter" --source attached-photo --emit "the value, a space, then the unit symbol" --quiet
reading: 8 A
